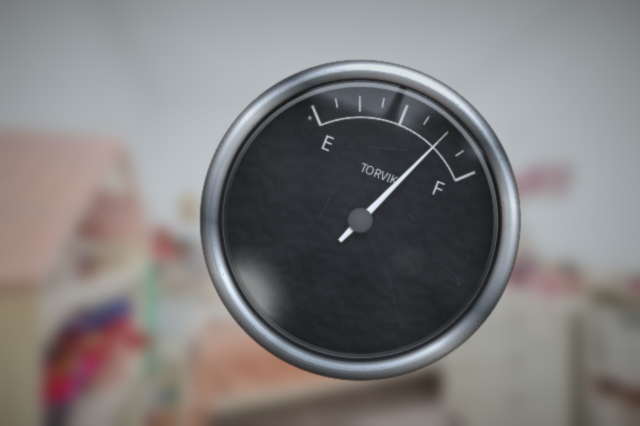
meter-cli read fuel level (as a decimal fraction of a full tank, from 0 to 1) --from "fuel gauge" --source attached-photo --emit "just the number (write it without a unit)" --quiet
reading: 0.75
